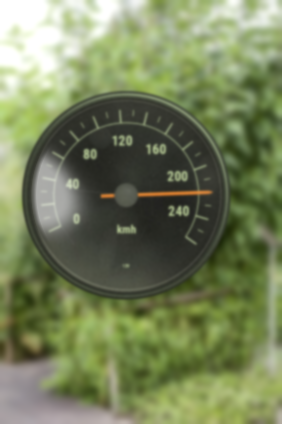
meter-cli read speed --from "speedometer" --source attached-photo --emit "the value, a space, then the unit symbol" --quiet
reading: 220 km/h
